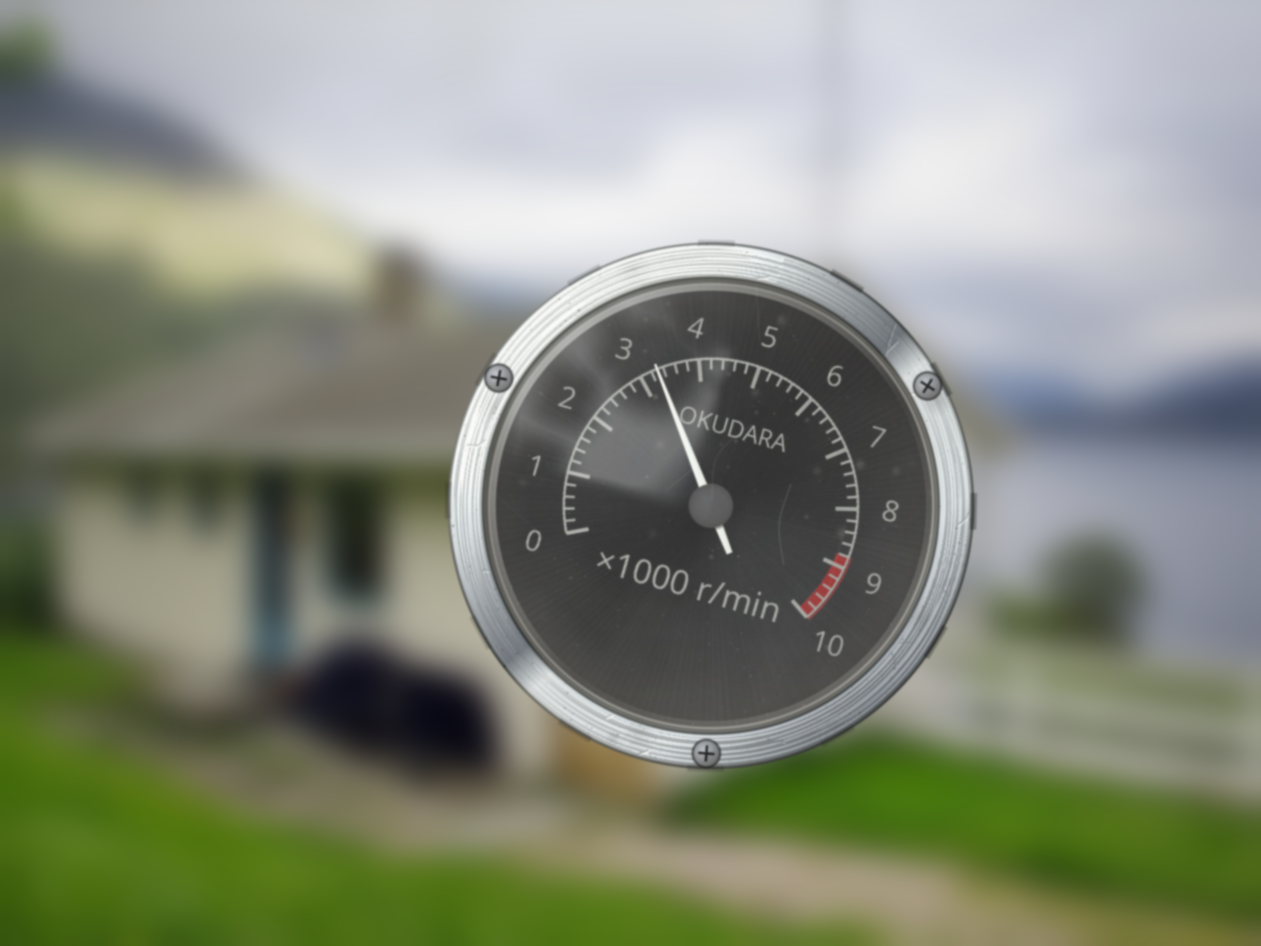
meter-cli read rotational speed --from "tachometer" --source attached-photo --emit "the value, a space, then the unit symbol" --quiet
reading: 3300 rpm
